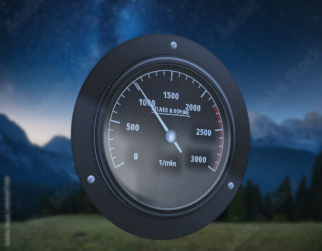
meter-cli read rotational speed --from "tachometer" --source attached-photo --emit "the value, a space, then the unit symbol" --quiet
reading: 1000 rpm
